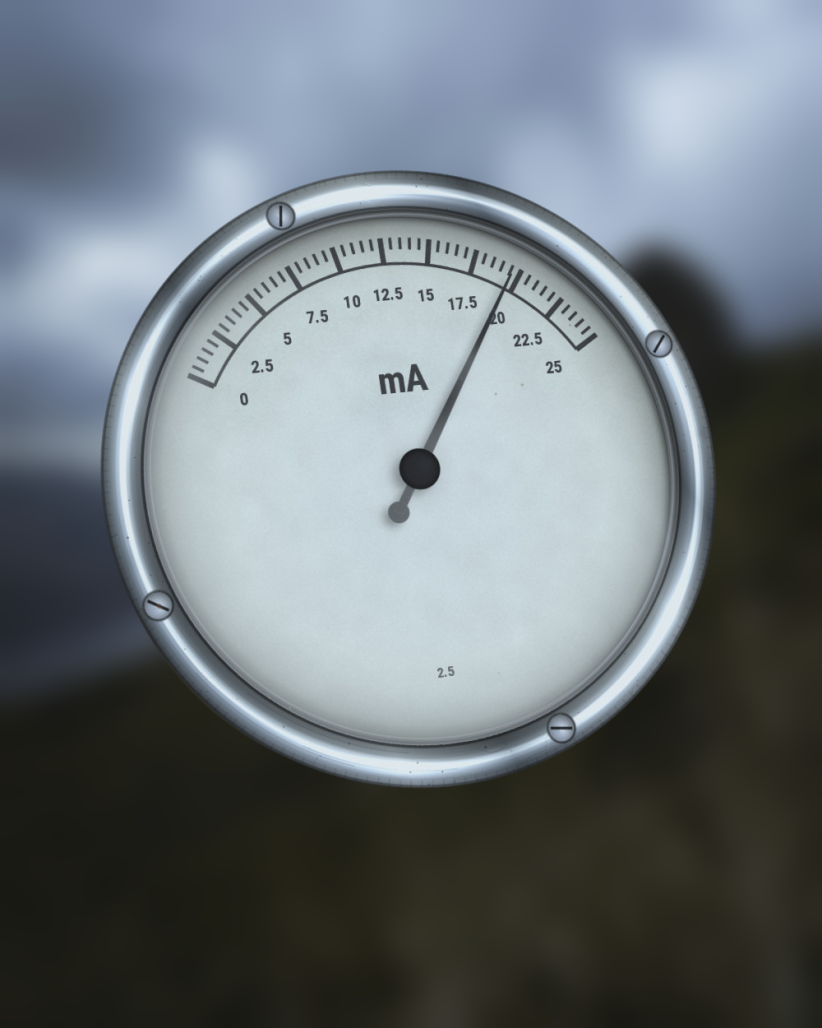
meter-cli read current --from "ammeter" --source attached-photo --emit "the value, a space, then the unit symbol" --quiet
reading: 19.5 mA
